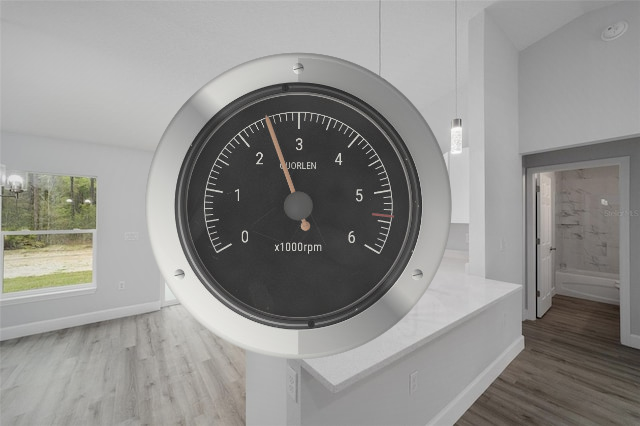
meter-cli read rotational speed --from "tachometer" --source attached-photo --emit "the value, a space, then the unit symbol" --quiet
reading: 2500 rpm
